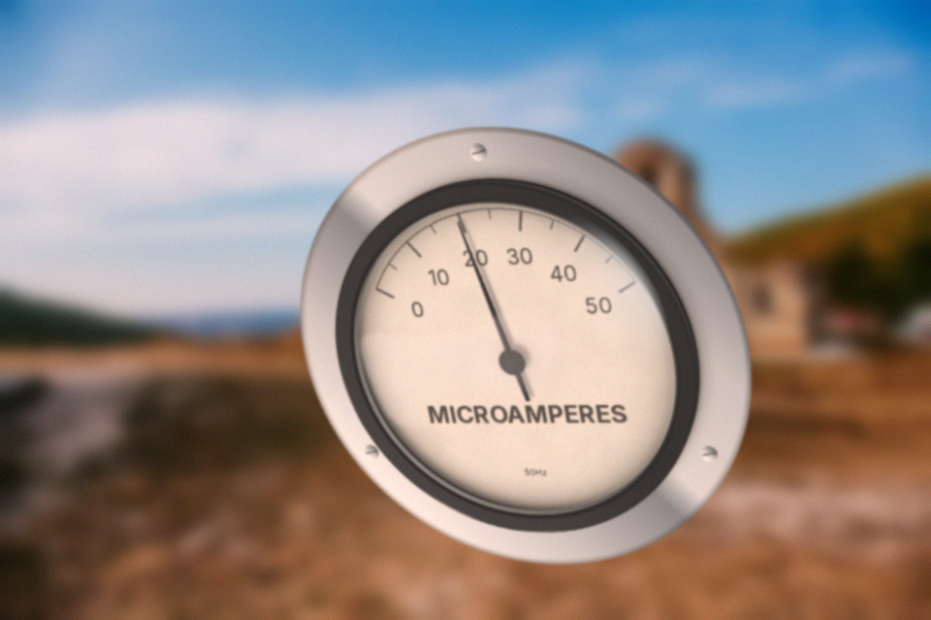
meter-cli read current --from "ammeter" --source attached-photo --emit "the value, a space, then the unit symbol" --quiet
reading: 20 µA
